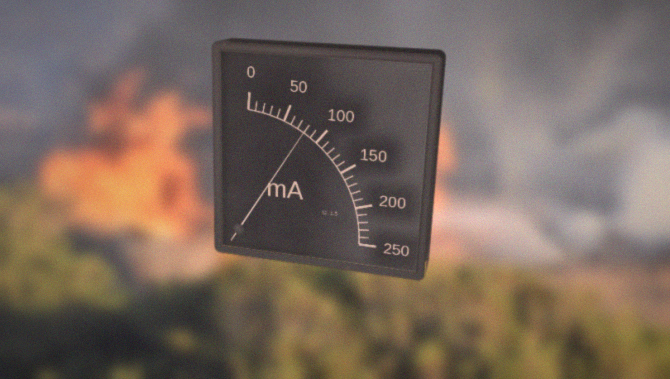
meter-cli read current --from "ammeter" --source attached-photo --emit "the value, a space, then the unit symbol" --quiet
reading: 80 mA
